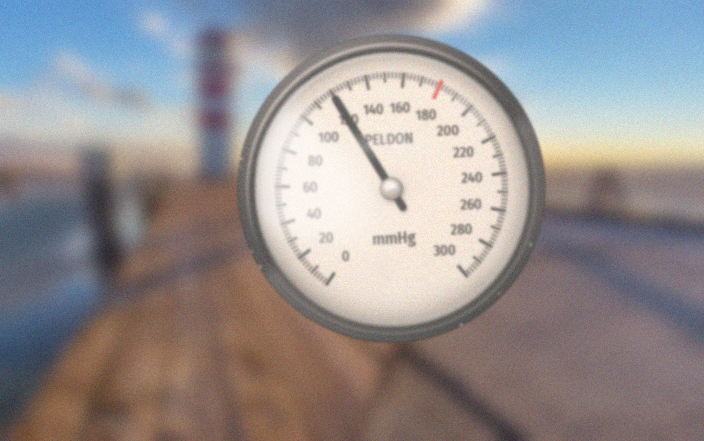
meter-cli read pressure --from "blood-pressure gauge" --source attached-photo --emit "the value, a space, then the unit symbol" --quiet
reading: 120 mmHg
